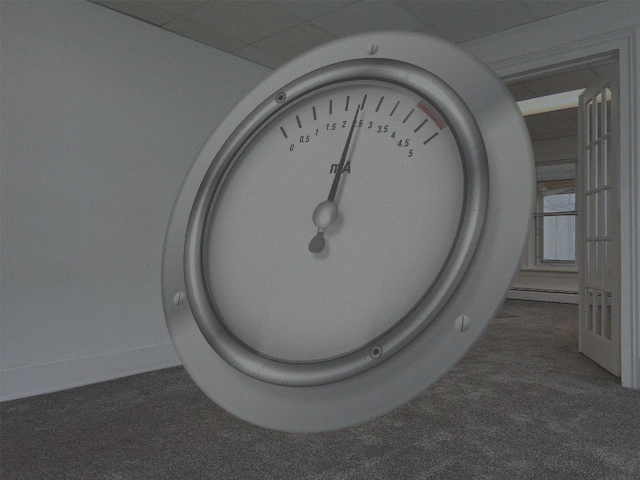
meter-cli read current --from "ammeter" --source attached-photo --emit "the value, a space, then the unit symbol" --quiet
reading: 2.5 mA
